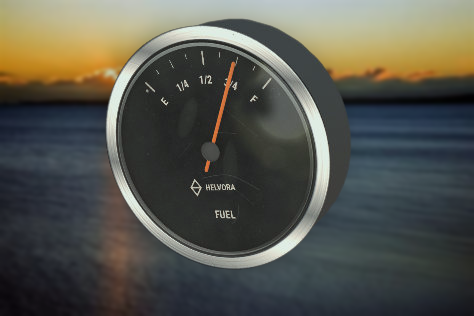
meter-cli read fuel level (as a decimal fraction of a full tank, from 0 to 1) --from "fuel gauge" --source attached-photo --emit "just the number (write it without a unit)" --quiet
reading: 0.75
